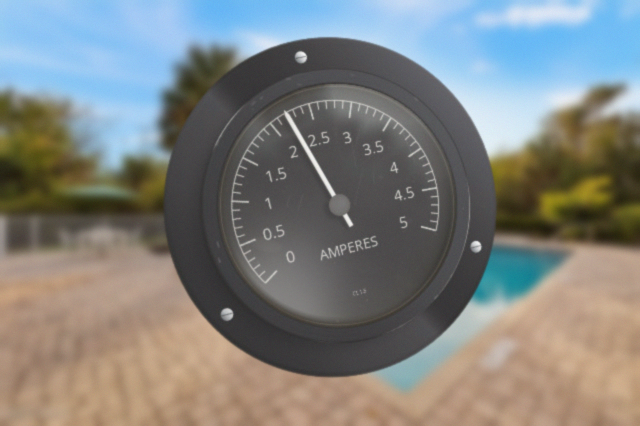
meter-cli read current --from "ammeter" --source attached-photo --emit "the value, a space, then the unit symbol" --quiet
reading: 2.2 A
